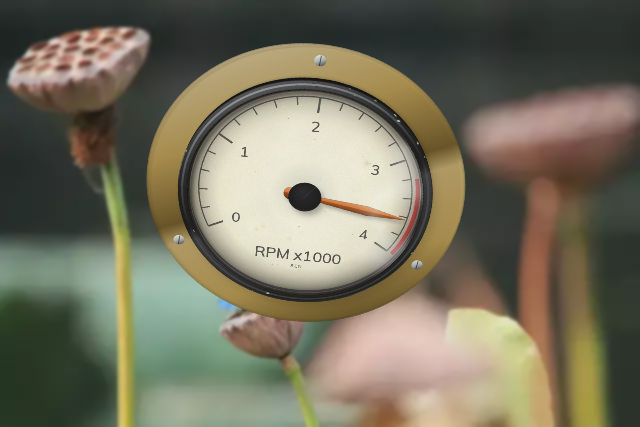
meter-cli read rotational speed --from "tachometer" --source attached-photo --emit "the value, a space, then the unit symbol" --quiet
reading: 3600 rpm
